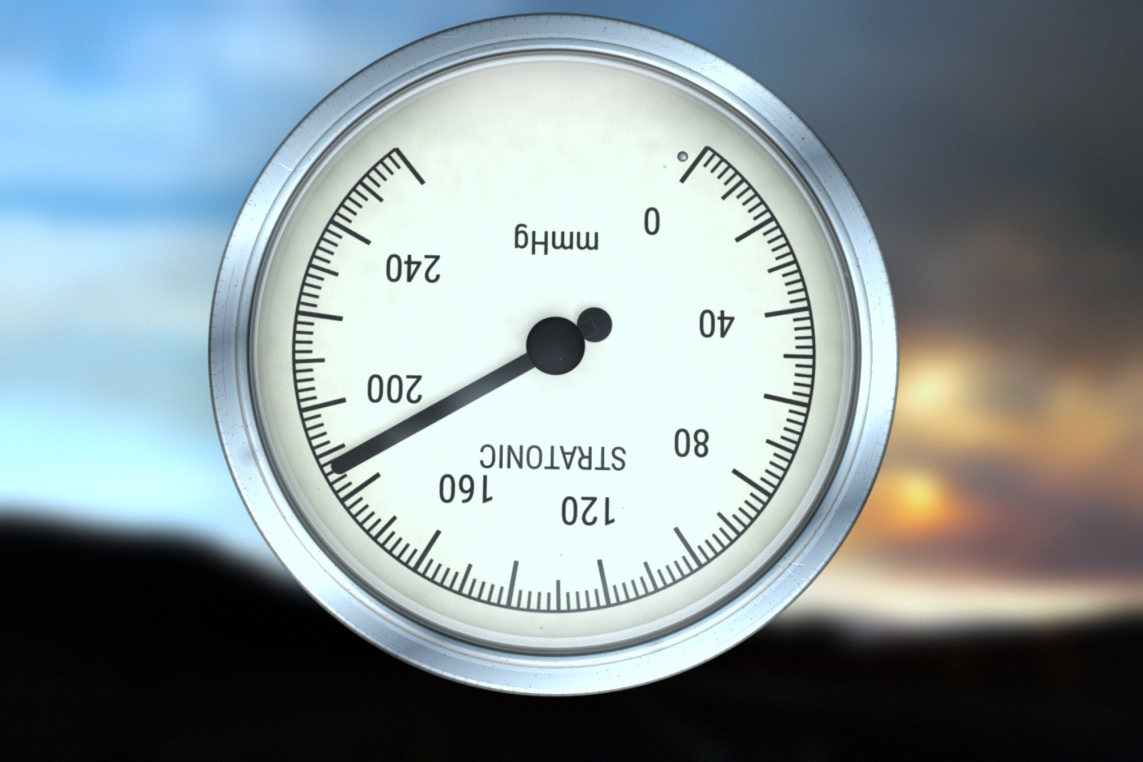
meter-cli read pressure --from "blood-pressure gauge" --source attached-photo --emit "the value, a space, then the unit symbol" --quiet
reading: 186 mmHg
